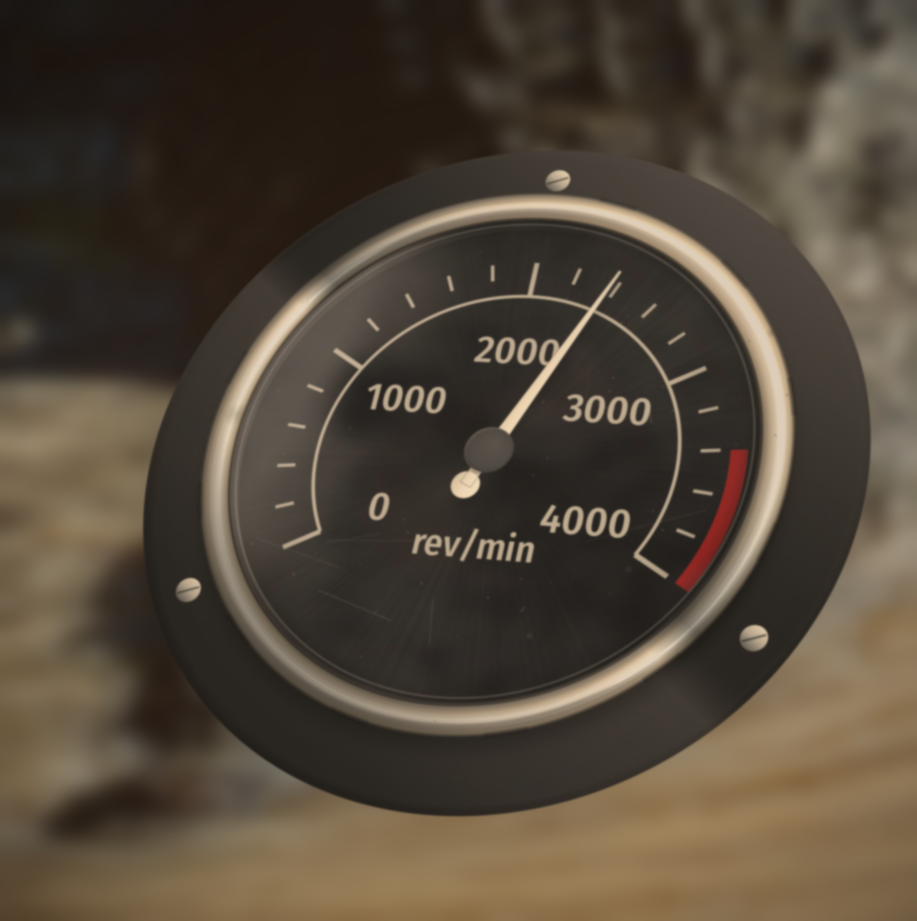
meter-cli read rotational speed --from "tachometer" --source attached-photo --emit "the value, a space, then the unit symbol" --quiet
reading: 2400 rpm
